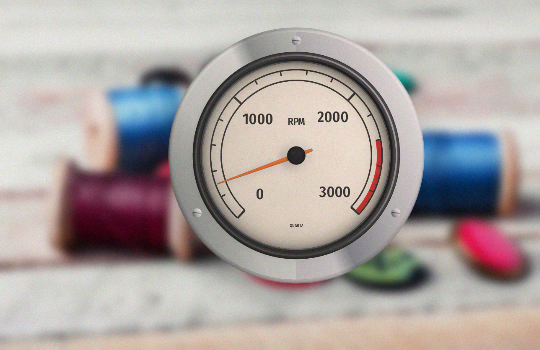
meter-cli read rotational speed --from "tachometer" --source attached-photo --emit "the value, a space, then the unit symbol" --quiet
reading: 300 rpm
